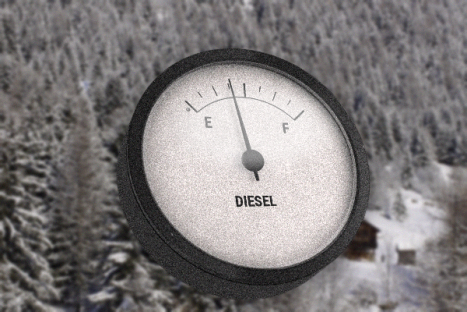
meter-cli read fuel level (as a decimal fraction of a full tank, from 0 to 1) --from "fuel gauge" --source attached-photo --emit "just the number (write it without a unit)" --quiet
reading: 0.375
